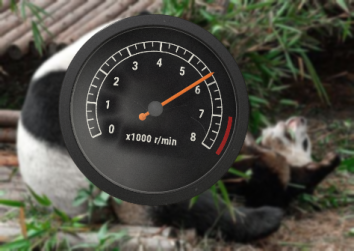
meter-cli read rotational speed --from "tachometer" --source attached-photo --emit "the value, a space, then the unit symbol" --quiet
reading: 5750 rpm
